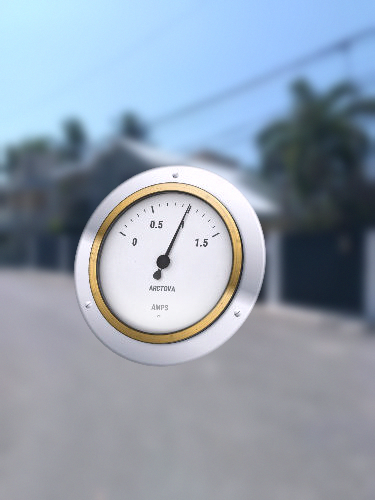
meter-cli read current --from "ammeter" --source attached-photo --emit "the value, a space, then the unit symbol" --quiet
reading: 1 A
